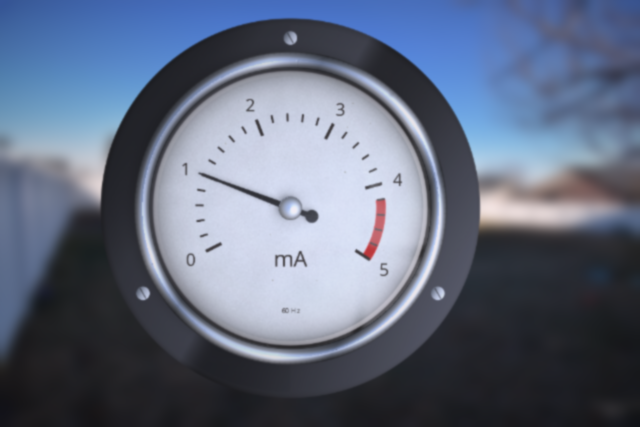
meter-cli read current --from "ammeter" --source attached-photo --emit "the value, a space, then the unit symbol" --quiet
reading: 1 mA
